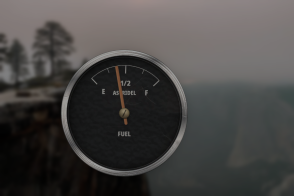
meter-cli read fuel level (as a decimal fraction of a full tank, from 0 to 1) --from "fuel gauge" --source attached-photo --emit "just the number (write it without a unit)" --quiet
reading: 0.375
